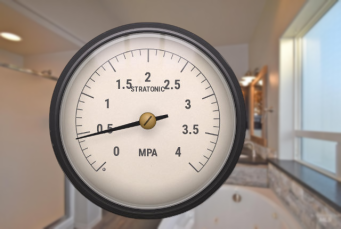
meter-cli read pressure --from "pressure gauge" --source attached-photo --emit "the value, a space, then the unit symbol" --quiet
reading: 0.45 MPa
